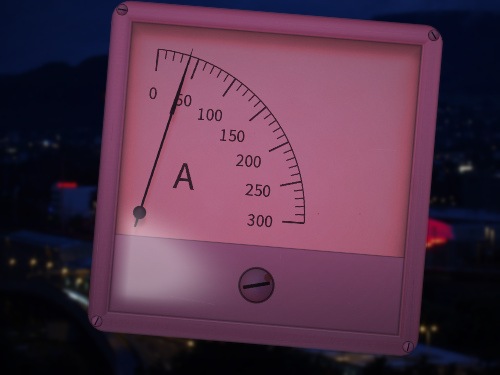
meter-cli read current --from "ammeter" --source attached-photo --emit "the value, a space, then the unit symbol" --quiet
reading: 40 A
